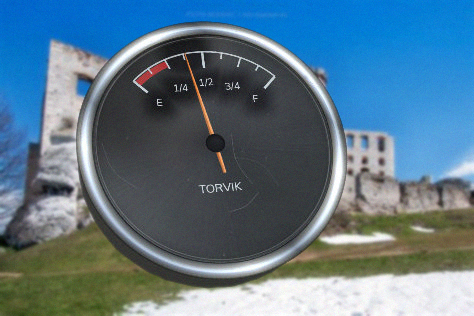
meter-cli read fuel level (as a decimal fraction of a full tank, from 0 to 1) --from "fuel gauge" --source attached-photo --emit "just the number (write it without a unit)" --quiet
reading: 0.375
